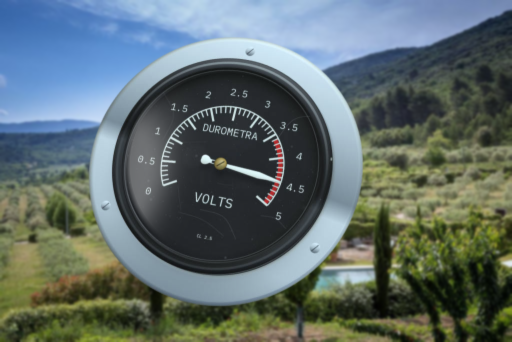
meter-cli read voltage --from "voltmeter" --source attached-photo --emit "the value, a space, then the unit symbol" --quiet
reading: 4.5 V
